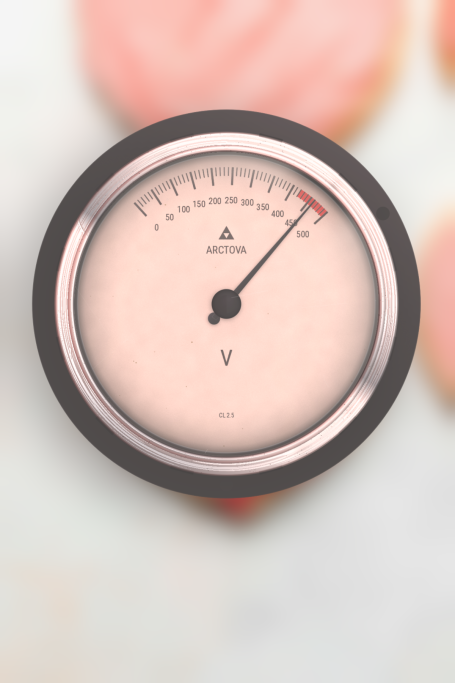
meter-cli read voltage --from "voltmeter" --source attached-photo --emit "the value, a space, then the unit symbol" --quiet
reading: 460 V
